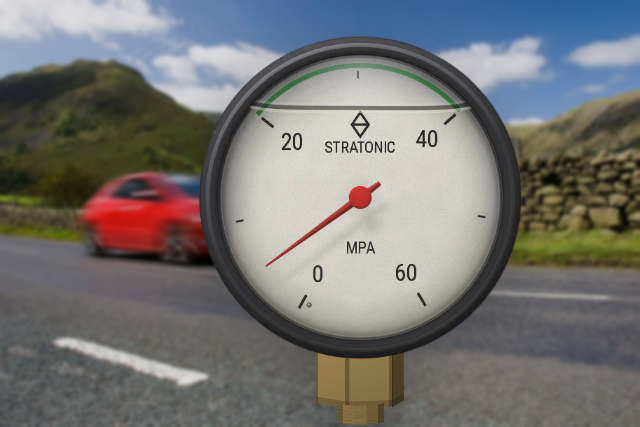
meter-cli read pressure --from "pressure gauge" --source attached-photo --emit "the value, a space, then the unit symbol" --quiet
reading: 5 MPa
